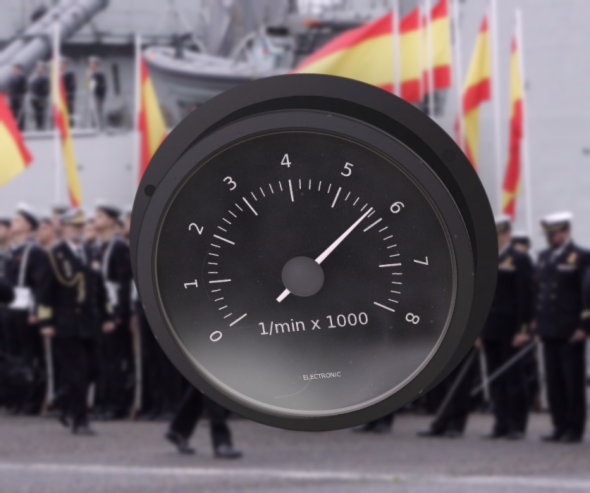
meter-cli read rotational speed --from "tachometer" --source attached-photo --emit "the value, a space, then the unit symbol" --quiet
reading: 5700 rpm
